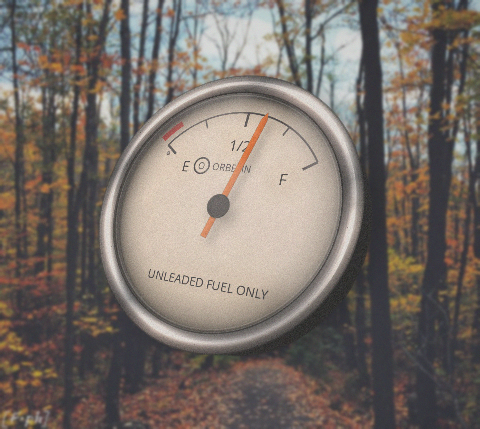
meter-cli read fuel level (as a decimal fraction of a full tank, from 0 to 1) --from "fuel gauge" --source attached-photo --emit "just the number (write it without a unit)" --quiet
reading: 0.625
